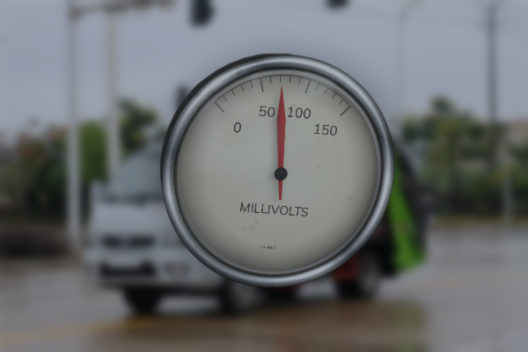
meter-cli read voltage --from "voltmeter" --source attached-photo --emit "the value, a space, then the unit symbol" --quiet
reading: 70 mV
